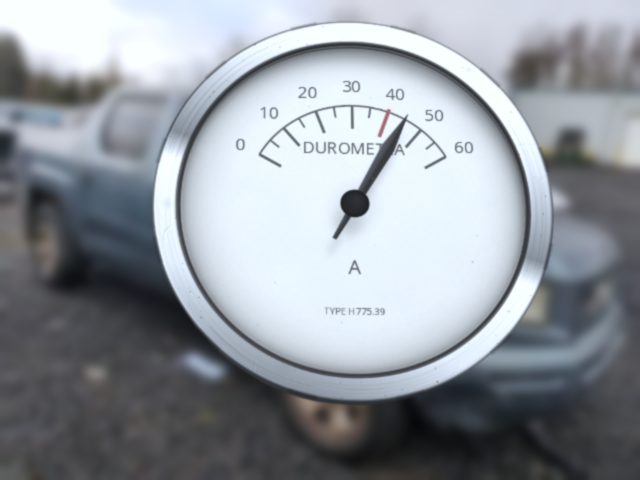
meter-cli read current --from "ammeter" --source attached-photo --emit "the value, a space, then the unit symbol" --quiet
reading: 45 A
